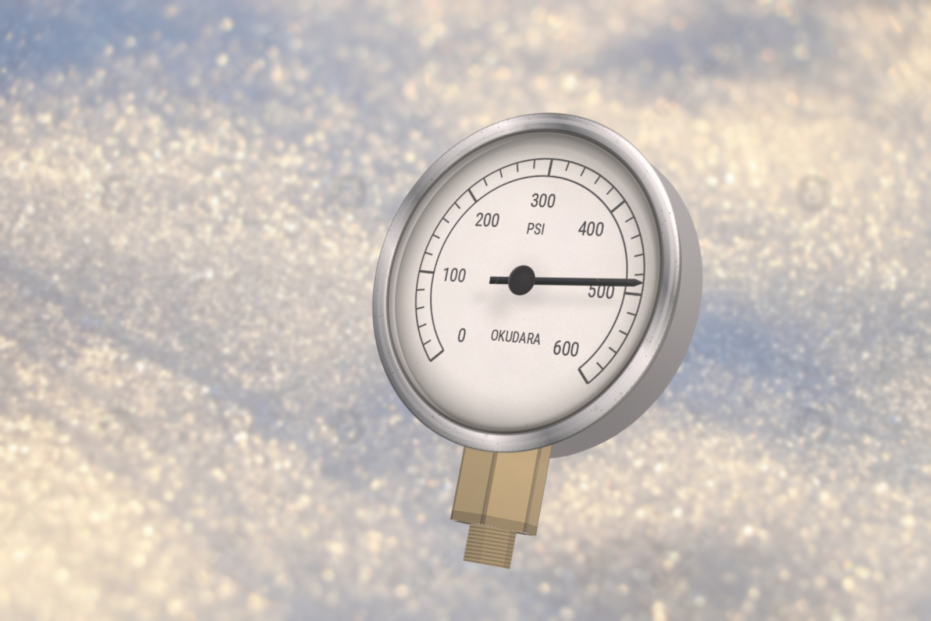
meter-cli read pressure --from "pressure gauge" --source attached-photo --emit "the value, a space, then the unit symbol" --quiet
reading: 490 psi
